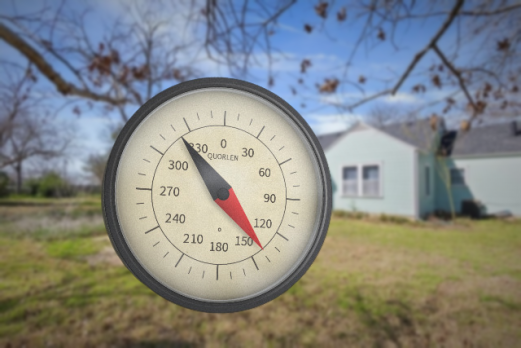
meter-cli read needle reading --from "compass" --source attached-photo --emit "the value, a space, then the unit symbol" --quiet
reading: 140 °
